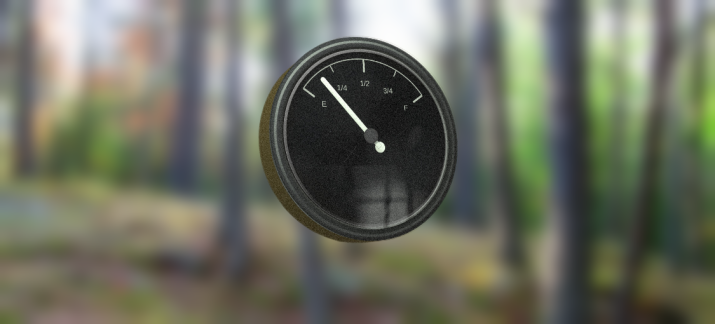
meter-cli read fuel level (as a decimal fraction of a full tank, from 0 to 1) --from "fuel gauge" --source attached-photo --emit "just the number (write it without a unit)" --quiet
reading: 0.125
